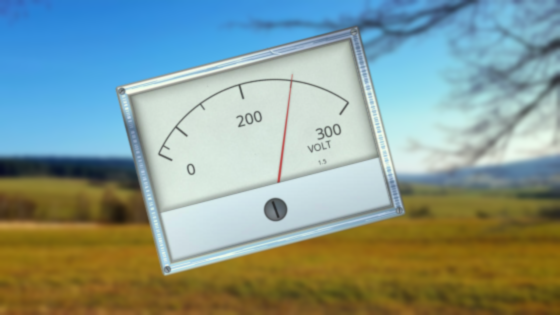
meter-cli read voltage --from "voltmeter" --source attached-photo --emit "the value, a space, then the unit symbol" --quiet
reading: 250 V
